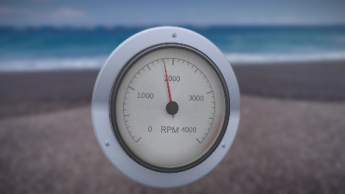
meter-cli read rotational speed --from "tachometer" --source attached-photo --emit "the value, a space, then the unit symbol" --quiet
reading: 1800 rpm
